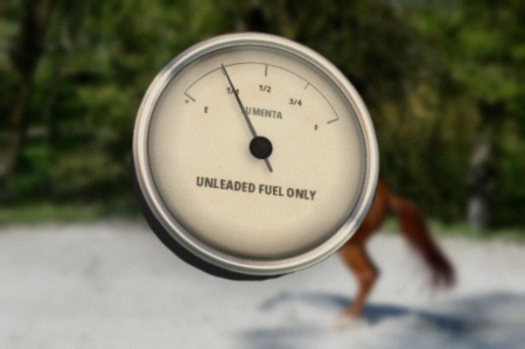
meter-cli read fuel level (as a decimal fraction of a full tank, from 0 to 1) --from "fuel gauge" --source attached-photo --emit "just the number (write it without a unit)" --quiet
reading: 0.25
